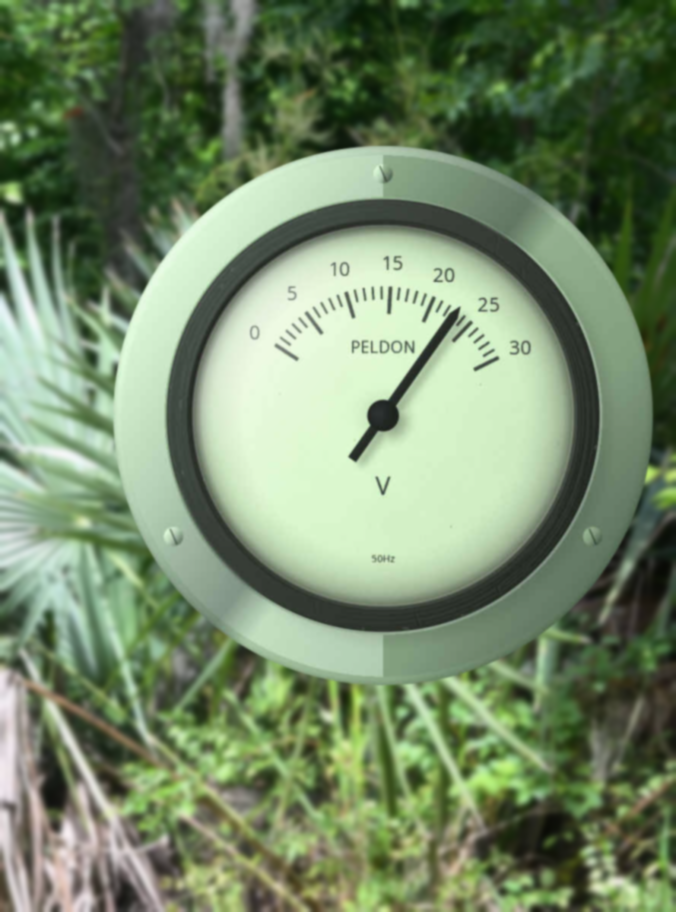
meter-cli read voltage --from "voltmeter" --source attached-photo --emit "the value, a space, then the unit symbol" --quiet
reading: 23 V
